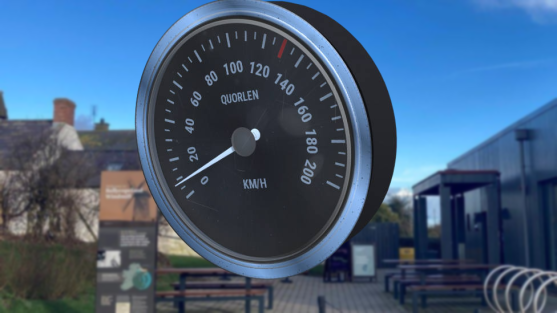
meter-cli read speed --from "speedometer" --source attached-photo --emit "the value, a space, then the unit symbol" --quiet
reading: 7.5 km/h
